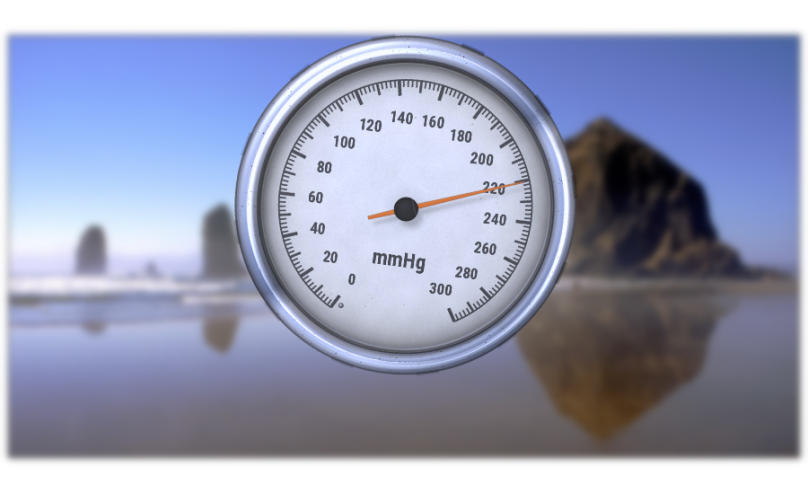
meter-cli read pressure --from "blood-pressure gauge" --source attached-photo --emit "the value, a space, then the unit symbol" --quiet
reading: 220 mmHg
